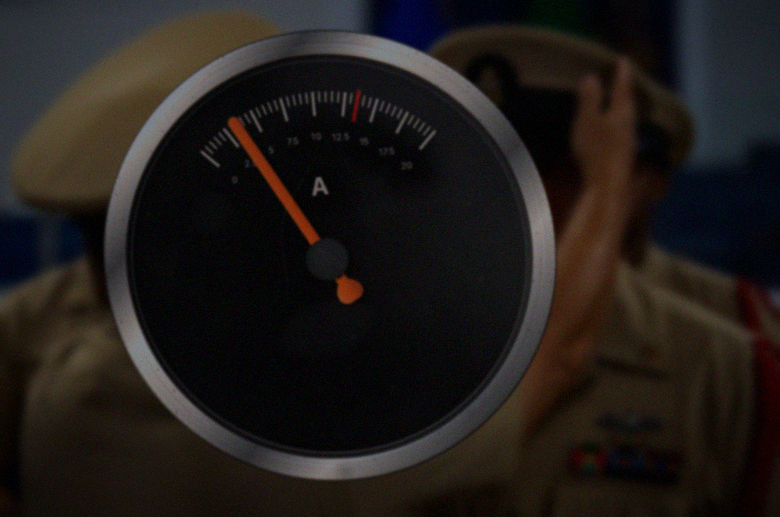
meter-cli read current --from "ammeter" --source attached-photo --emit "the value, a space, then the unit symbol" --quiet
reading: 3.5 A
